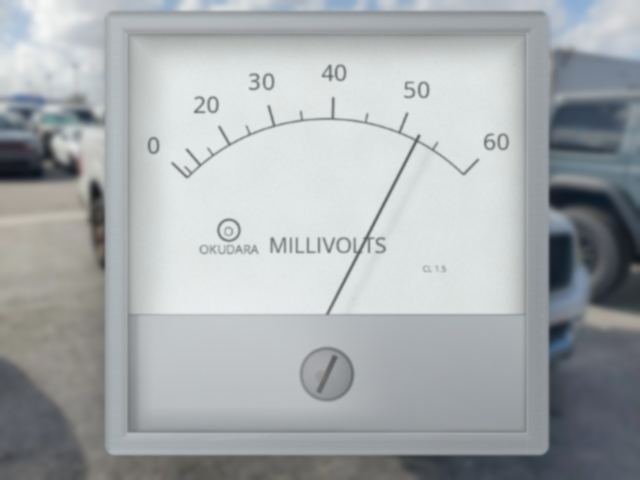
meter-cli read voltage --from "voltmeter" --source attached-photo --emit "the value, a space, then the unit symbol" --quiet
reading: 52.5 mV
